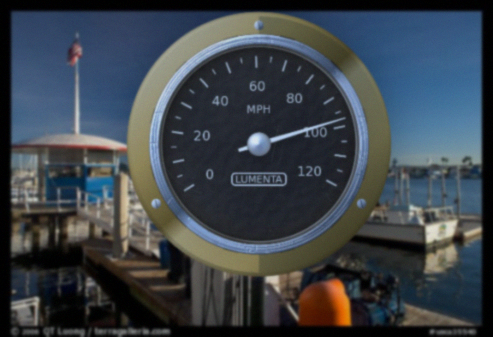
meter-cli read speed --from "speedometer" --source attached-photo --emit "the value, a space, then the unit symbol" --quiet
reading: 97.5 mph
